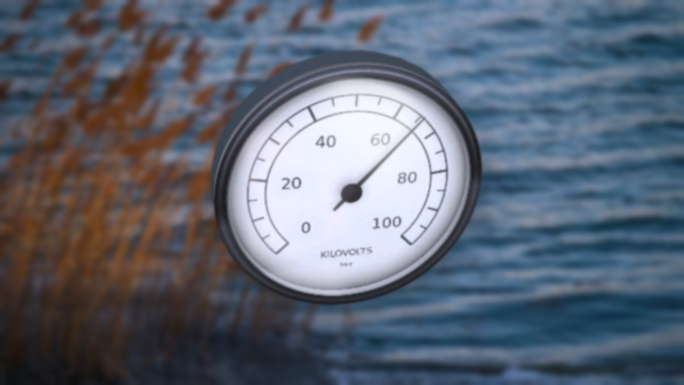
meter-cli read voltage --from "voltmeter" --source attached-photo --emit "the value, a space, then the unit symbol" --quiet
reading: 65 kV
